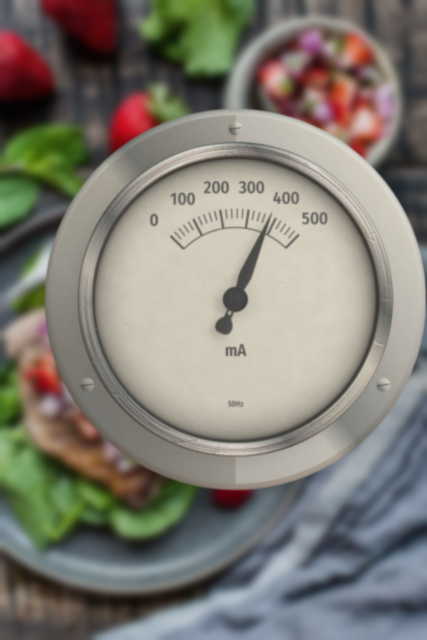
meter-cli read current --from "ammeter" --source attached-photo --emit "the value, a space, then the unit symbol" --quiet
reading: 380 mA
